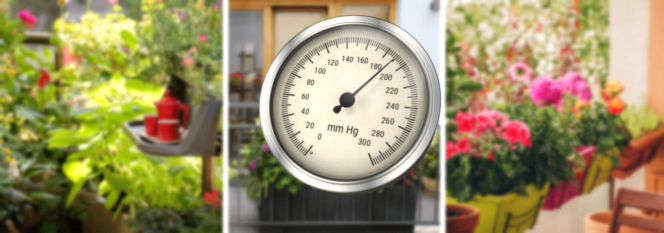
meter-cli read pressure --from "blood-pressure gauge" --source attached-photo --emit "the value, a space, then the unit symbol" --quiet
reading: 190 mmHg
